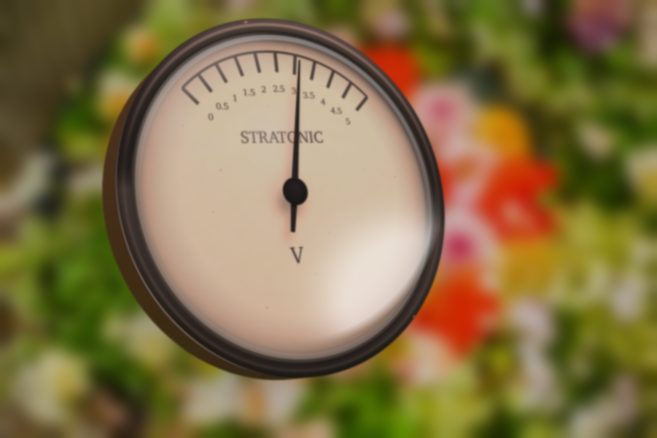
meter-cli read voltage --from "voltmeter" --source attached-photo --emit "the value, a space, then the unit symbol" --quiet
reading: 3 V
